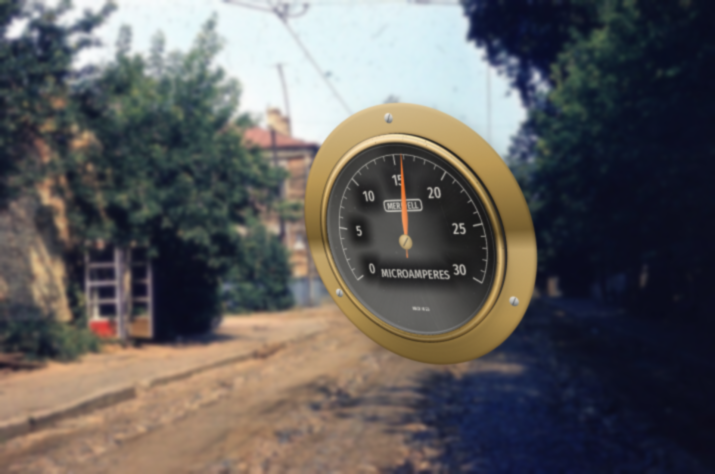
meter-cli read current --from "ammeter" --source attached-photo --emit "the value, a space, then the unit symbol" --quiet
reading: 16 µA
